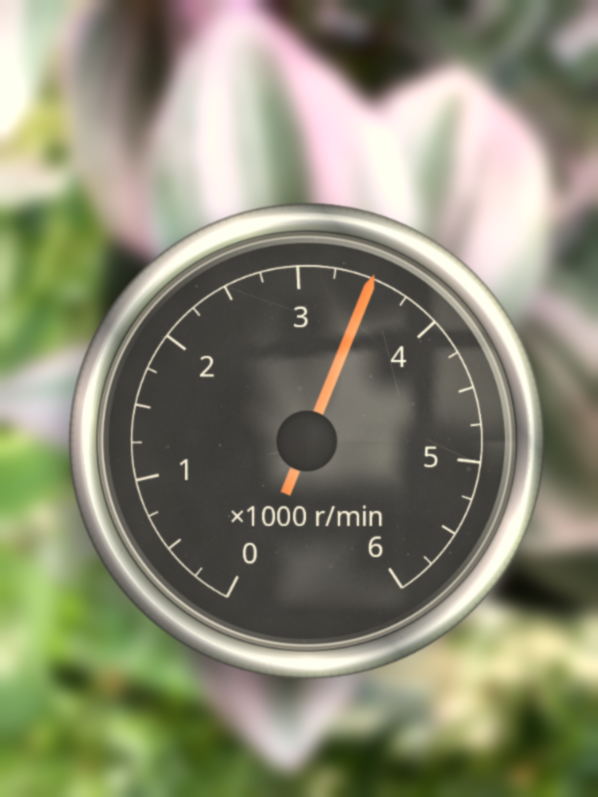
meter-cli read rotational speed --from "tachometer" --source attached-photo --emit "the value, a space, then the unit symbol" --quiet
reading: 3500 rpm
